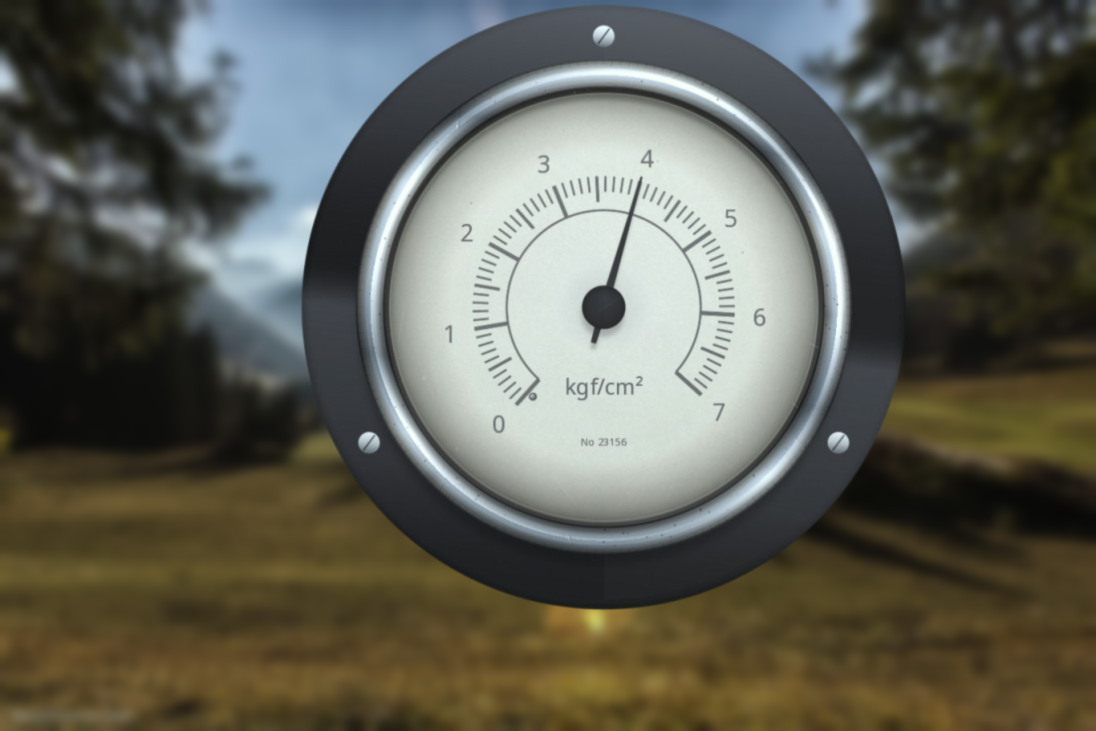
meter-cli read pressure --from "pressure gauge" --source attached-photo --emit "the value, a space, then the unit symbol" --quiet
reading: 4 kg/cm²
